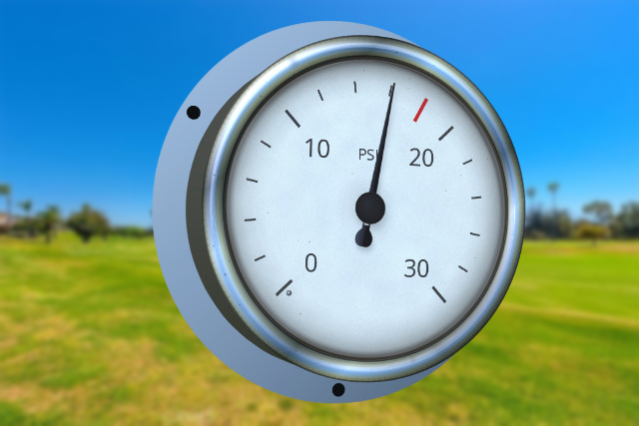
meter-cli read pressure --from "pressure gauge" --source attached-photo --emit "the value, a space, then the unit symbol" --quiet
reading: 16 psi
